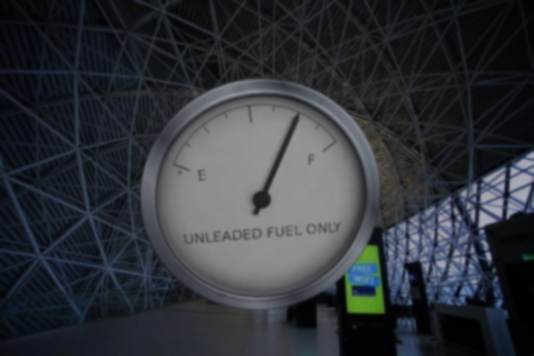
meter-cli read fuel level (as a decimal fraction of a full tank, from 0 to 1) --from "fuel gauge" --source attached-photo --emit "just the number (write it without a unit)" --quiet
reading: 0.75
